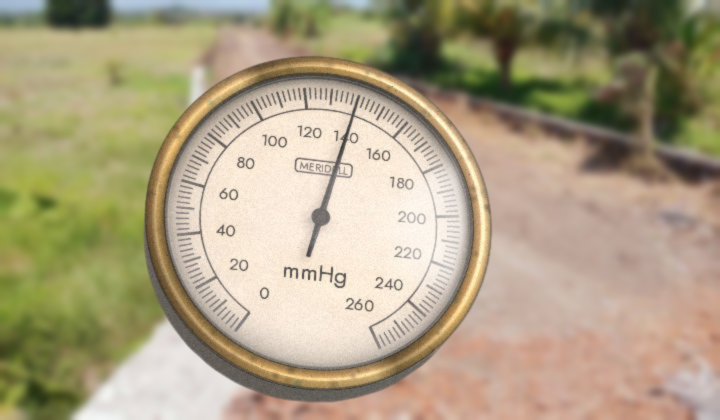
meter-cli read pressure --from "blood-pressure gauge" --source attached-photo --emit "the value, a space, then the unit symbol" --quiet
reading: 140 mmHg
